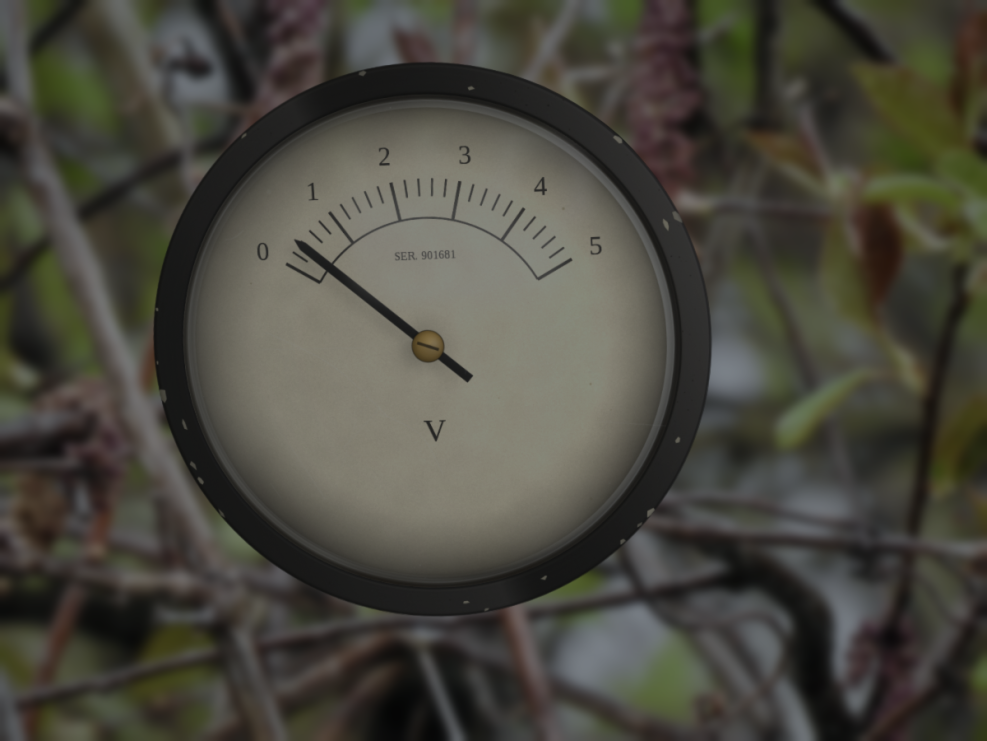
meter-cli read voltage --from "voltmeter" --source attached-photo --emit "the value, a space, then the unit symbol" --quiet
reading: 0.4 V
